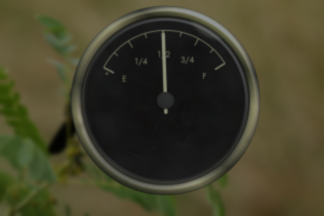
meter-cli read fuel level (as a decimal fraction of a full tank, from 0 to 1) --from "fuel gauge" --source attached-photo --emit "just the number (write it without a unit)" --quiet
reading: 0.5
